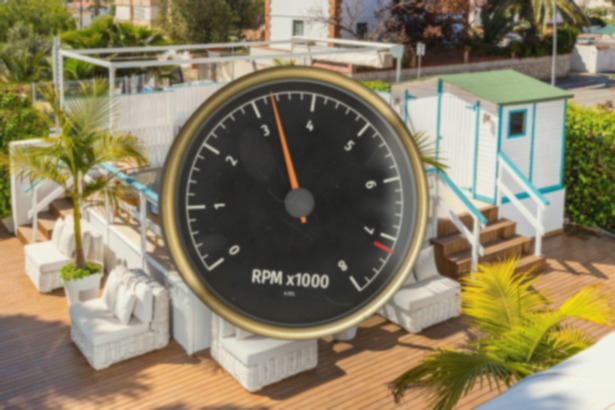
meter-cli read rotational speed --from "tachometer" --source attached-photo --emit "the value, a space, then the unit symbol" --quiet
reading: 3300 rpm
